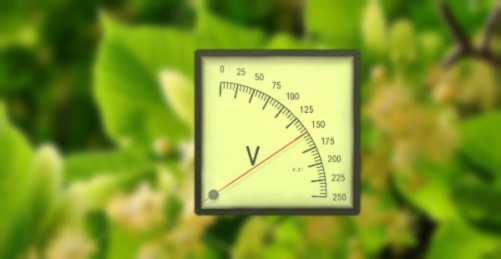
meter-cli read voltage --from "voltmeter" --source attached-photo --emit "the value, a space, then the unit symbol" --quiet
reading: 150 V
